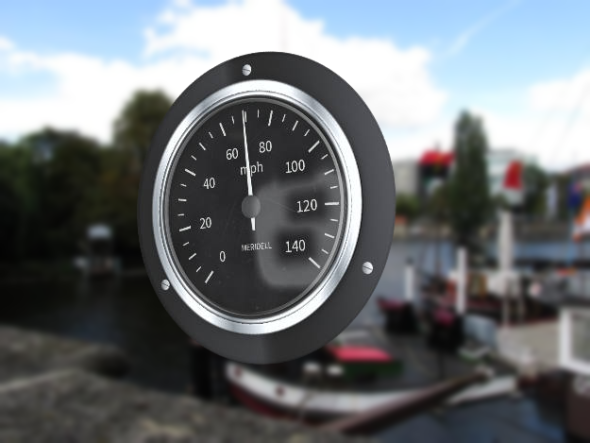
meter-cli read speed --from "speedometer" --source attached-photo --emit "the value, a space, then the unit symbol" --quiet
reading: 70 mph
